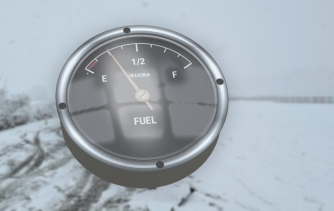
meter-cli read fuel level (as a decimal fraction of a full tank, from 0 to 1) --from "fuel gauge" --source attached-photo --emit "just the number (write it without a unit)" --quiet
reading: 0.25
